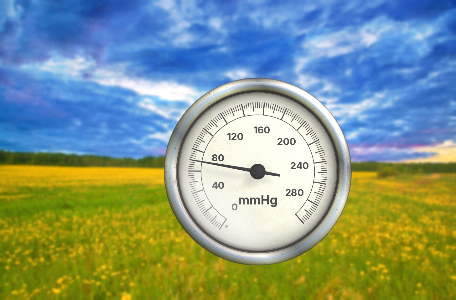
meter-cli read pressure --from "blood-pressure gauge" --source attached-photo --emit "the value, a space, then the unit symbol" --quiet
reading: 70 mmHg
